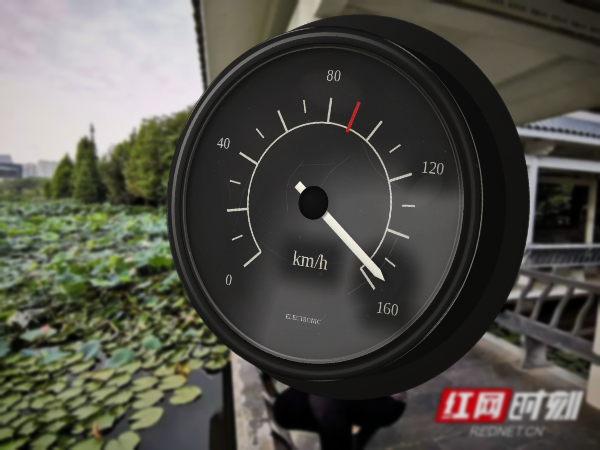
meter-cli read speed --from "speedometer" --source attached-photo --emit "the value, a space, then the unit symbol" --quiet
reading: 155 km/h
